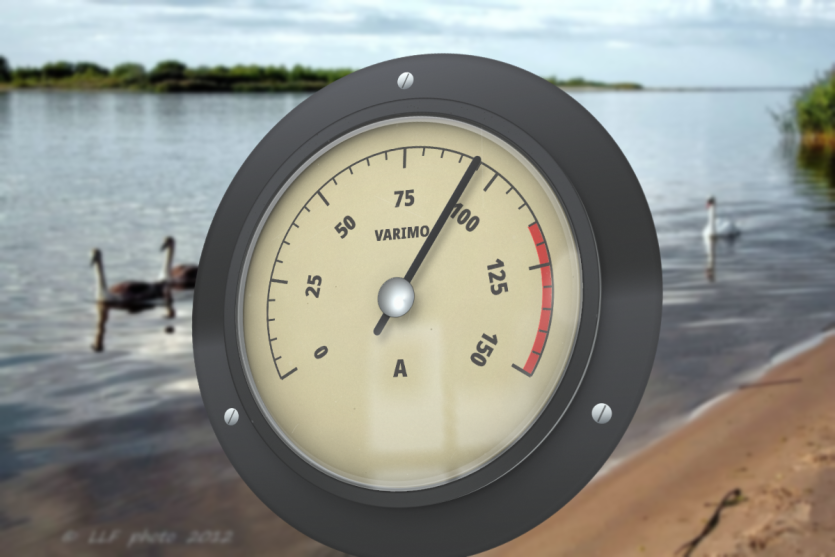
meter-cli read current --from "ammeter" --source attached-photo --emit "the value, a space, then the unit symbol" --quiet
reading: 95 A
